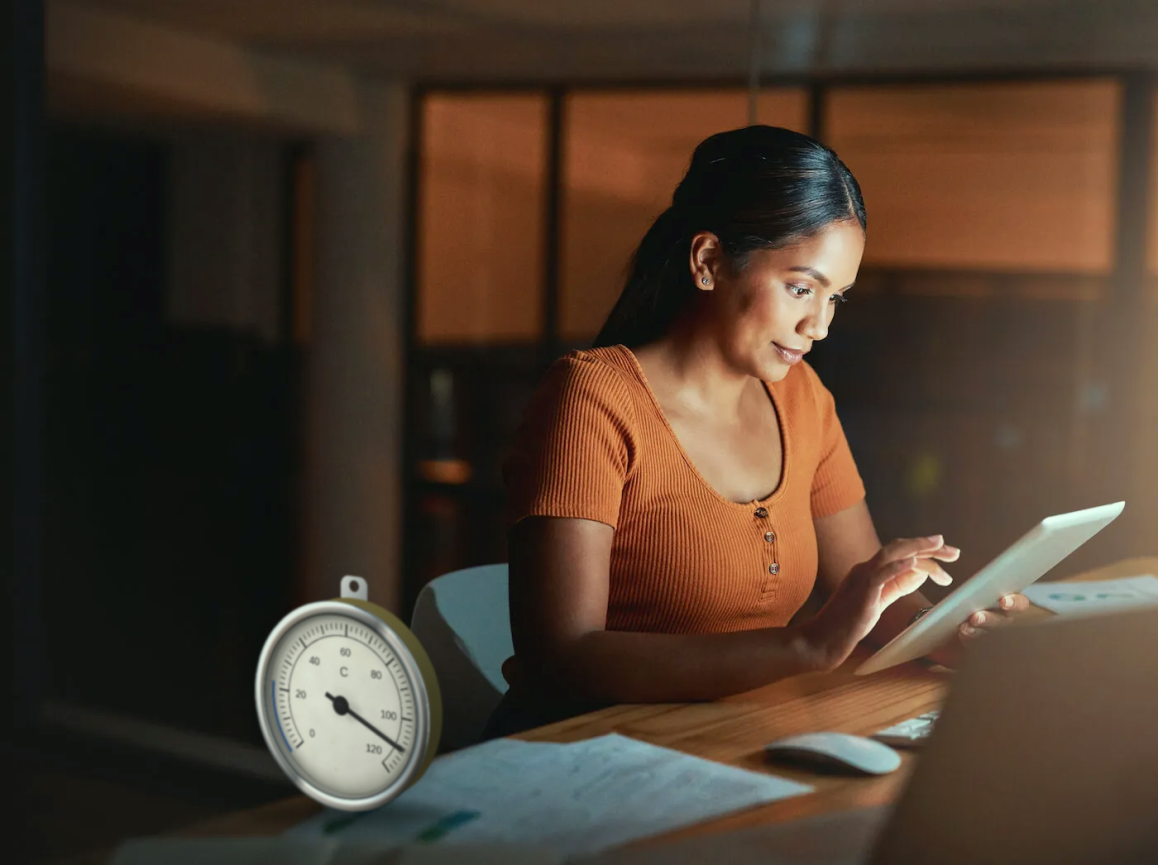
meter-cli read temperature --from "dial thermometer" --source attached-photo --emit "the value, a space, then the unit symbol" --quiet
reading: 110 °C
